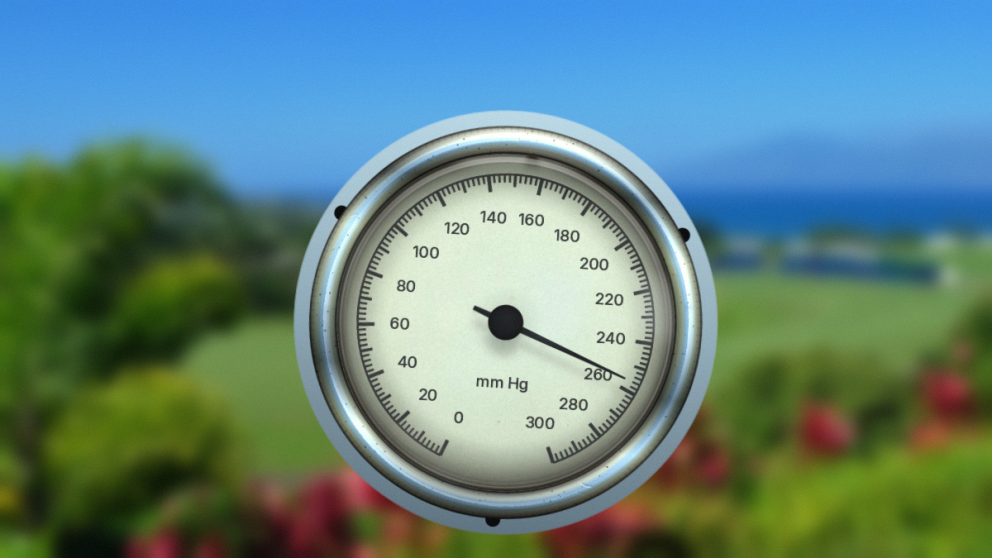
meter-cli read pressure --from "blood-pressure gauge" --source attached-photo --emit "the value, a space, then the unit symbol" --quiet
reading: 256 mmHg
